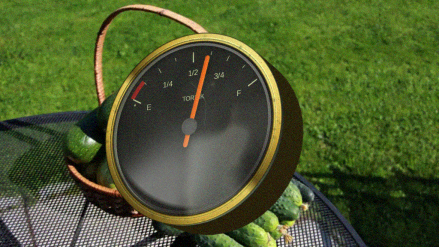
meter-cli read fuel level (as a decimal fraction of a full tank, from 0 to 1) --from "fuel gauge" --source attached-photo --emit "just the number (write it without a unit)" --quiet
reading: 0.625
